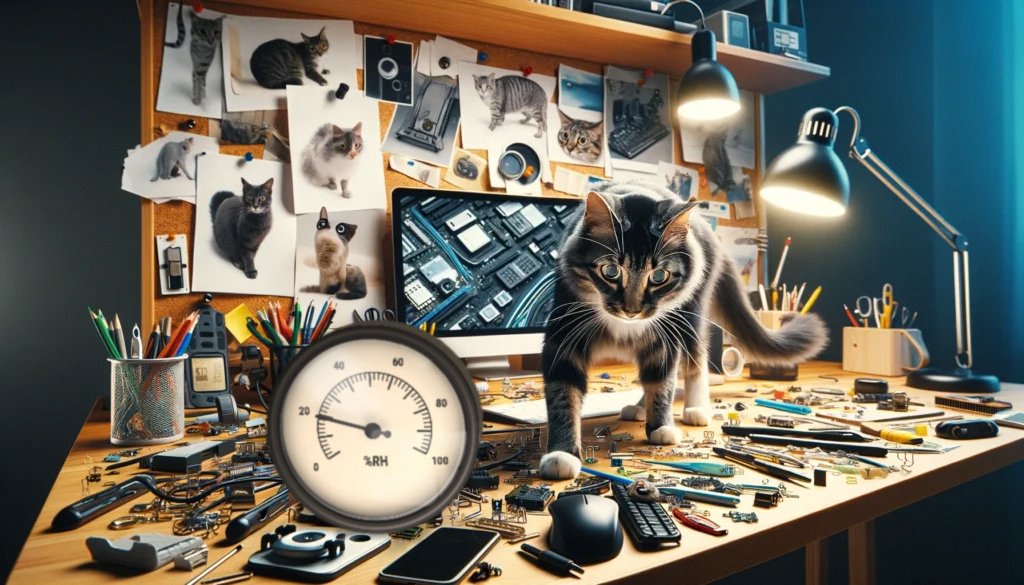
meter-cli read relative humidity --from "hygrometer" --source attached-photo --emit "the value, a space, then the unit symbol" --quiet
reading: 20 %
